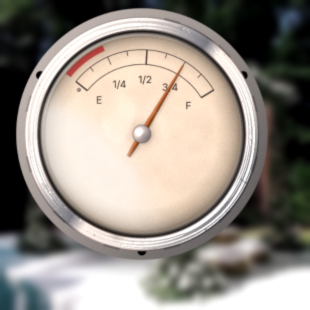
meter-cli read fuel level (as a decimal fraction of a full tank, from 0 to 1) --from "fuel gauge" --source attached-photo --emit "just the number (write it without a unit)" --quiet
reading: 0.75
